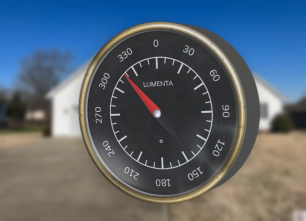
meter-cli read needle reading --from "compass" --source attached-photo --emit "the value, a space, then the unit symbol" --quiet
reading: 320 °
